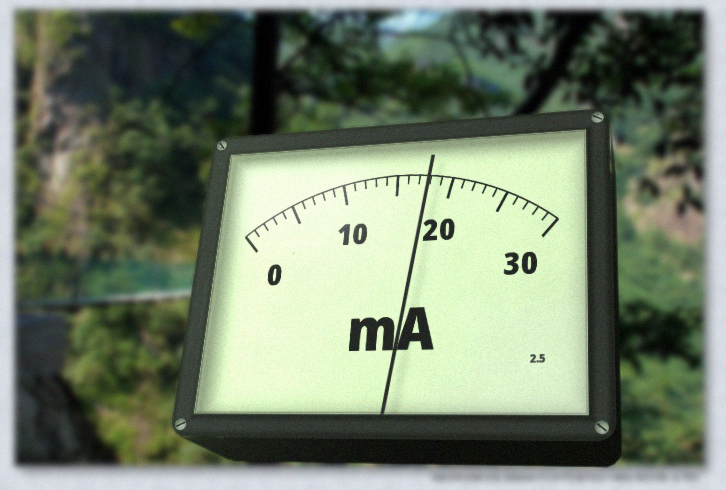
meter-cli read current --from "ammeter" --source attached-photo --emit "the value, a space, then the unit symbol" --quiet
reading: 18 mA
